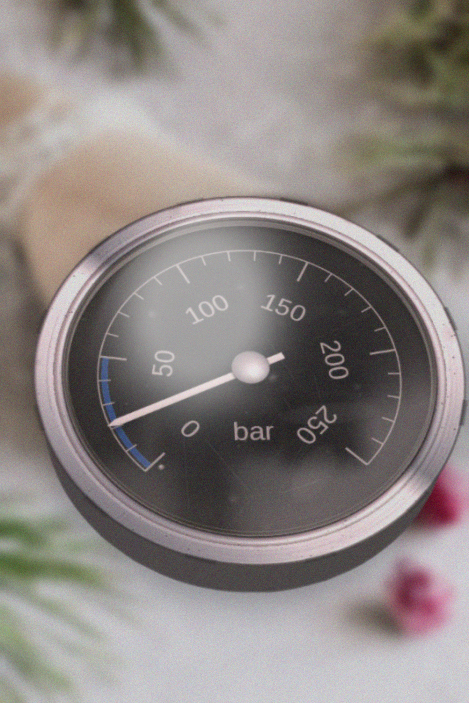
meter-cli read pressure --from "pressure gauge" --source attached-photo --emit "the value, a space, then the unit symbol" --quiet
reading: 20 bar
